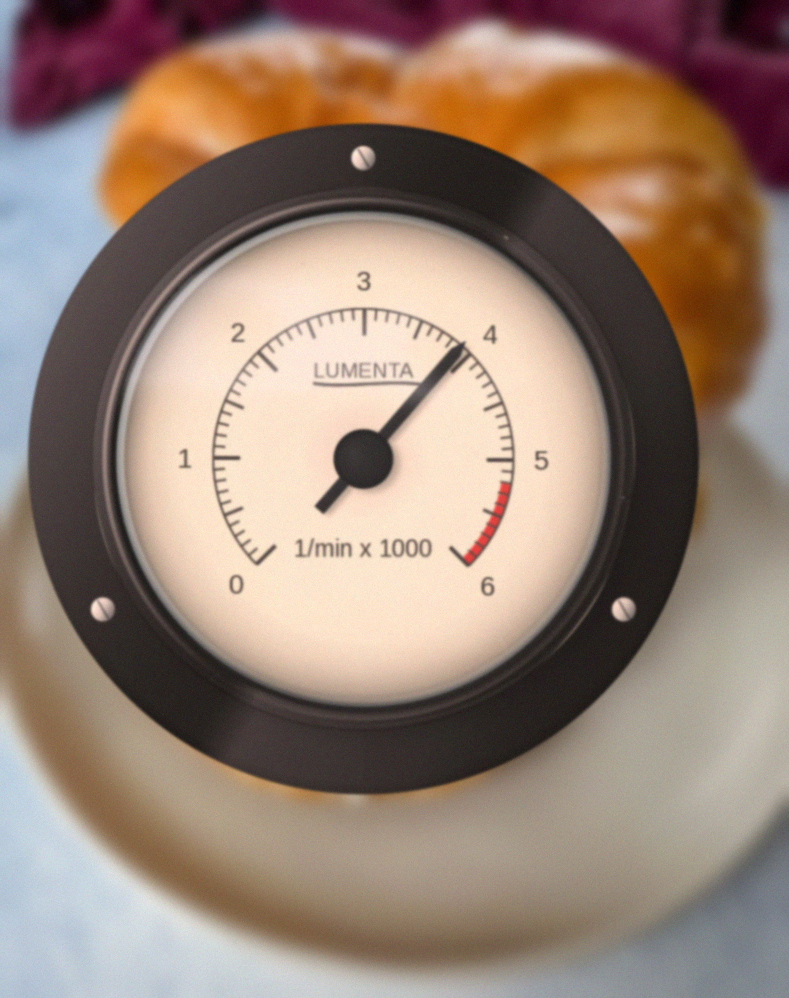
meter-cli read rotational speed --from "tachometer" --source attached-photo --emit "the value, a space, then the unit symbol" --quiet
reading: 3900 rpm
